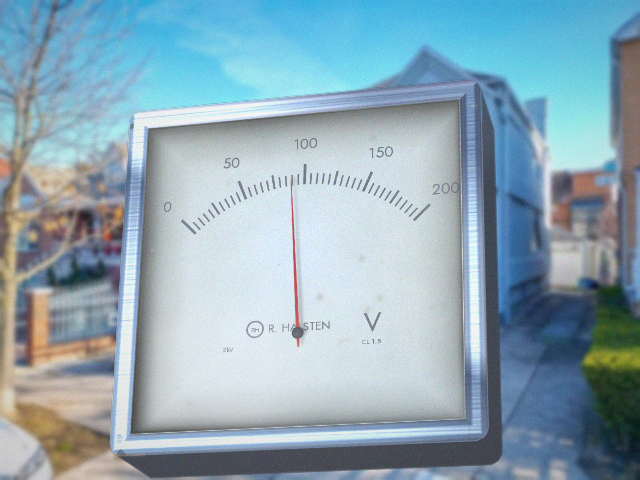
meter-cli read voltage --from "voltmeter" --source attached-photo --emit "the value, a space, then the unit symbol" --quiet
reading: 90 V
